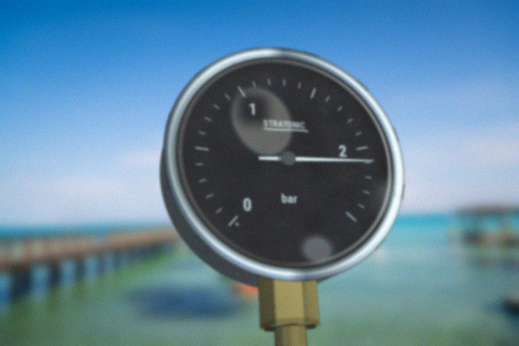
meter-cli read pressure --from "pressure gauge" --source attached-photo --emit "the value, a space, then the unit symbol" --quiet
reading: 2.1 bar
